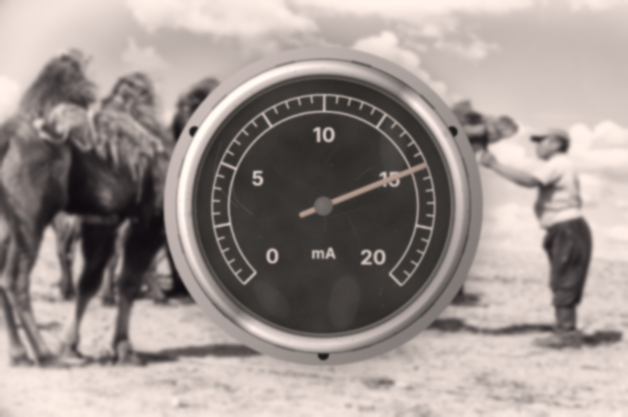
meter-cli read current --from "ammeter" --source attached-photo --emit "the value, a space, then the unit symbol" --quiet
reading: 15 mA
